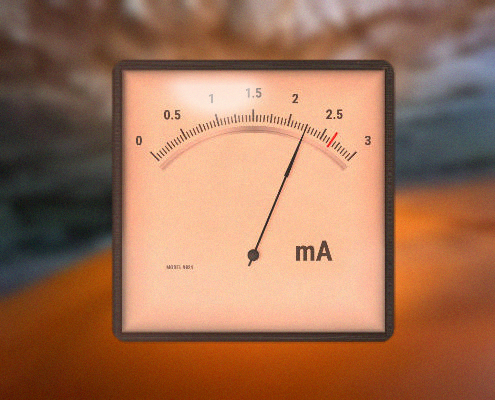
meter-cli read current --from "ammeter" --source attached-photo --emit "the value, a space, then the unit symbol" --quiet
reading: 2.25 mA
